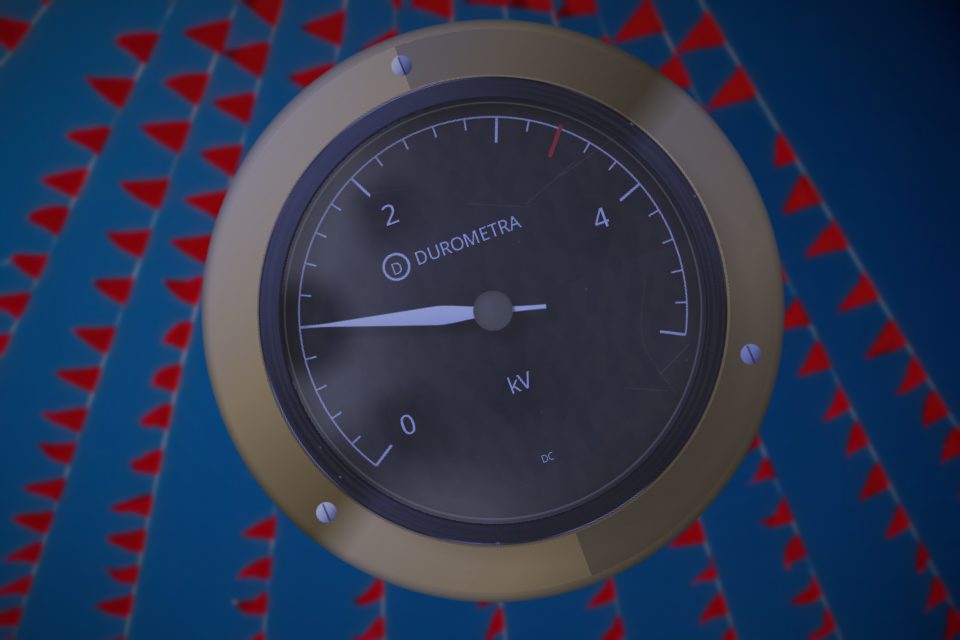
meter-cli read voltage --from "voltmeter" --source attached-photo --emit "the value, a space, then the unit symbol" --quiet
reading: 1 kV
